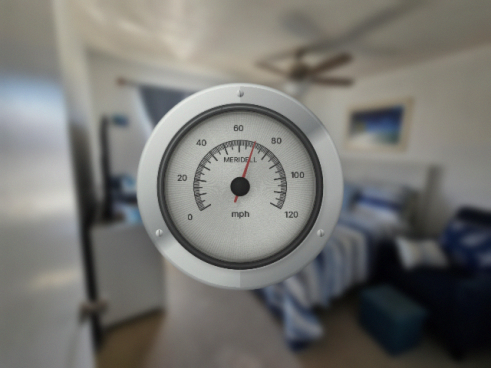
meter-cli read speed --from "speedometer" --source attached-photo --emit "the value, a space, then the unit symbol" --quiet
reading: 70 mph
